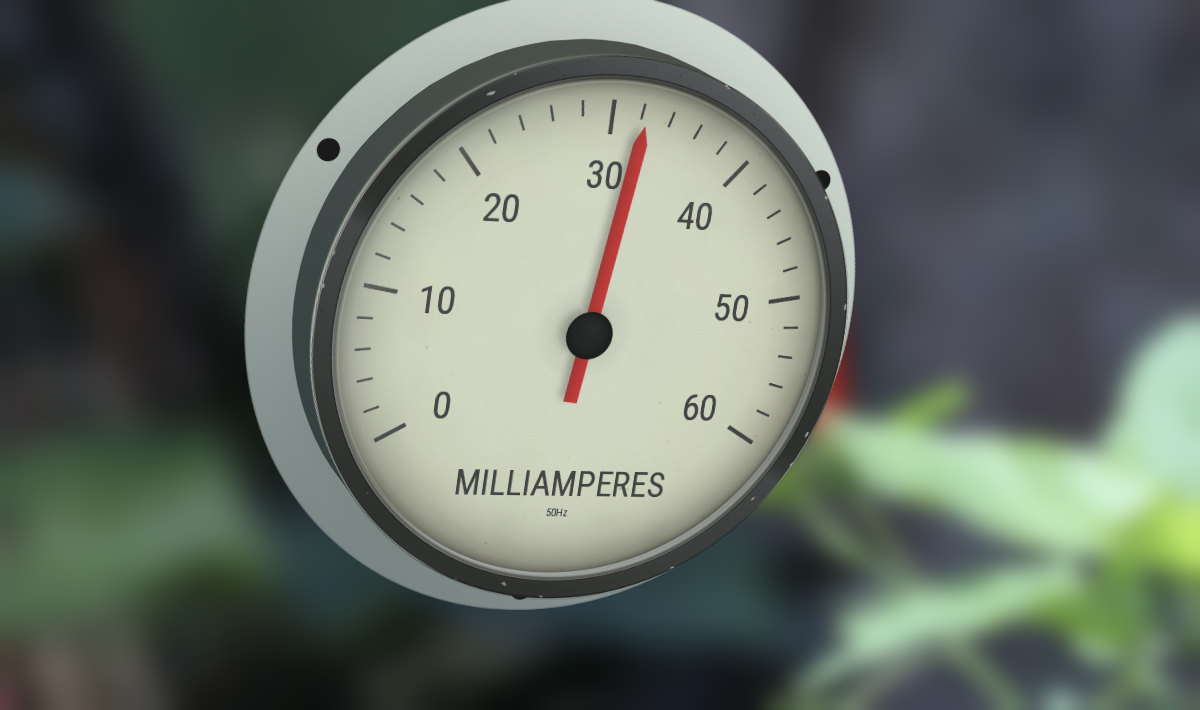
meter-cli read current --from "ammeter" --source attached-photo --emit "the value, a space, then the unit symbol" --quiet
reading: 32 mA
